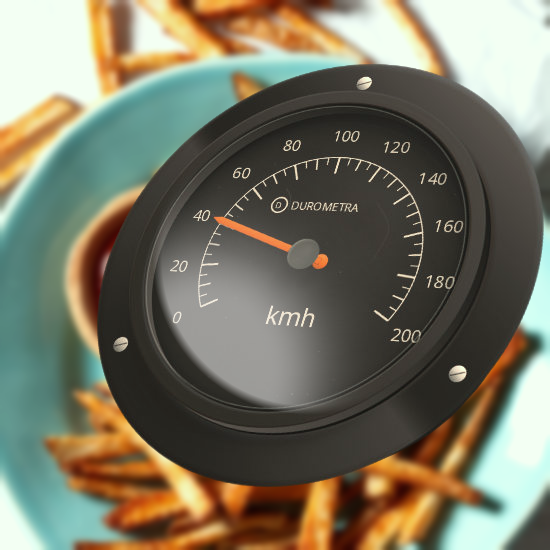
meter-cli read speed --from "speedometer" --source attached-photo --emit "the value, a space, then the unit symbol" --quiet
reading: 40 km/h
